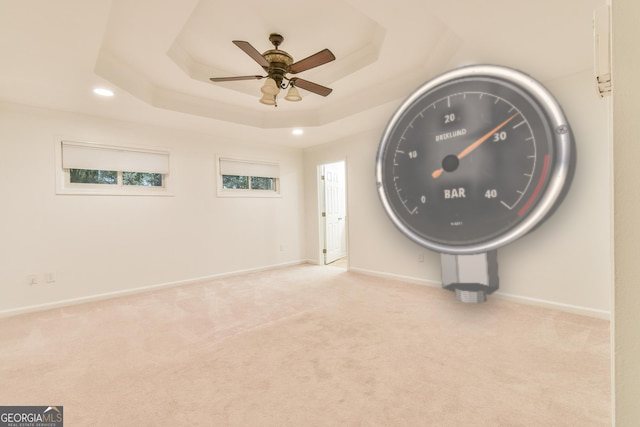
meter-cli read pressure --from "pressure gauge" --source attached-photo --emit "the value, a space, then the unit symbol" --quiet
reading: 29 bar
